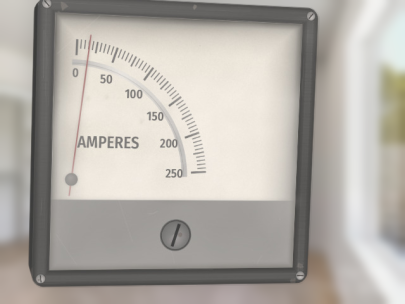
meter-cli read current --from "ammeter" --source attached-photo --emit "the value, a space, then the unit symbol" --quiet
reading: 15 A
